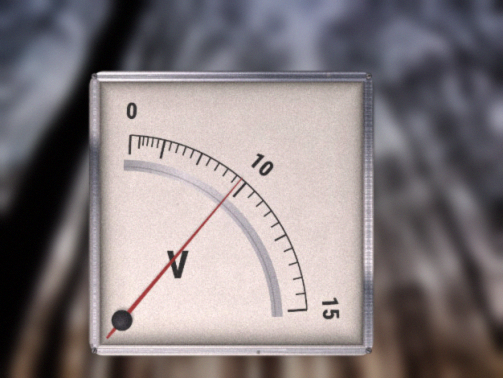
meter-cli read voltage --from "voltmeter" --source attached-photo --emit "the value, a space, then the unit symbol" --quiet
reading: 9.75 V
